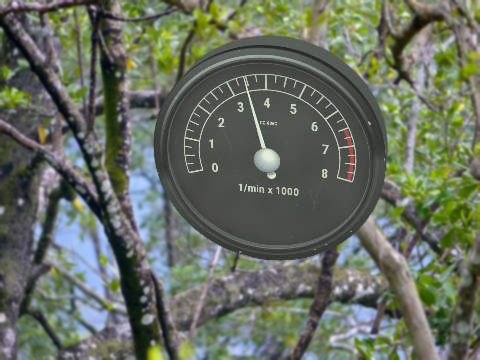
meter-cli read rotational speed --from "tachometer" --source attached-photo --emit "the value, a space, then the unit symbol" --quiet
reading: 3500 rpm
